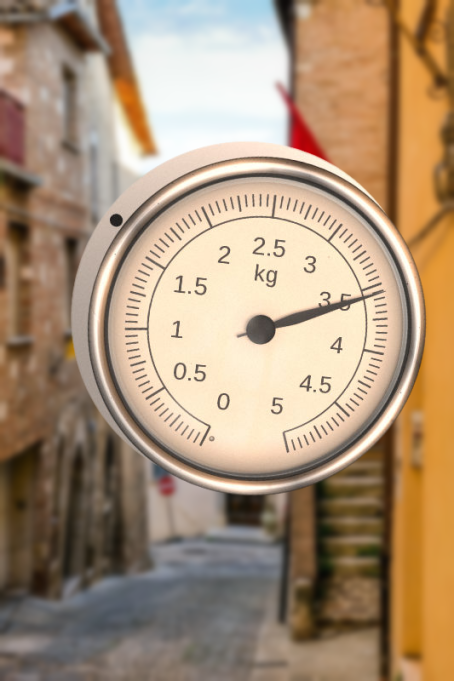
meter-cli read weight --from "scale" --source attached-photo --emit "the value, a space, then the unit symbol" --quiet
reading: 3.55 kg
